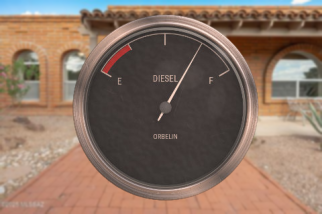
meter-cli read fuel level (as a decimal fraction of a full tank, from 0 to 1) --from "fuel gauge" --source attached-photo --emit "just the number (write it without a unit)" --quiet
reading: 0.75
